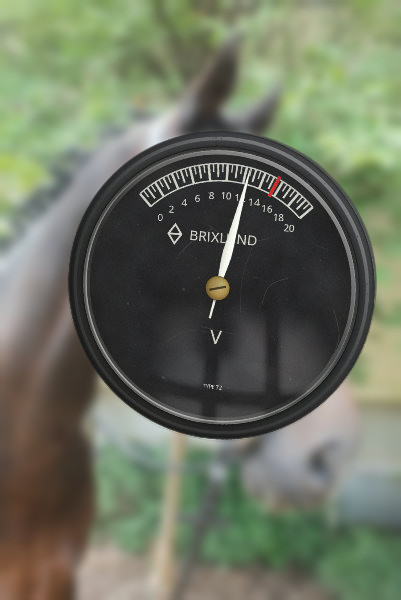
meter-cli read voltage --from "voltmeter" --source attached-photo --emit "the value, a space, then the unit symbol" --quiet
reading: 12.5 V
